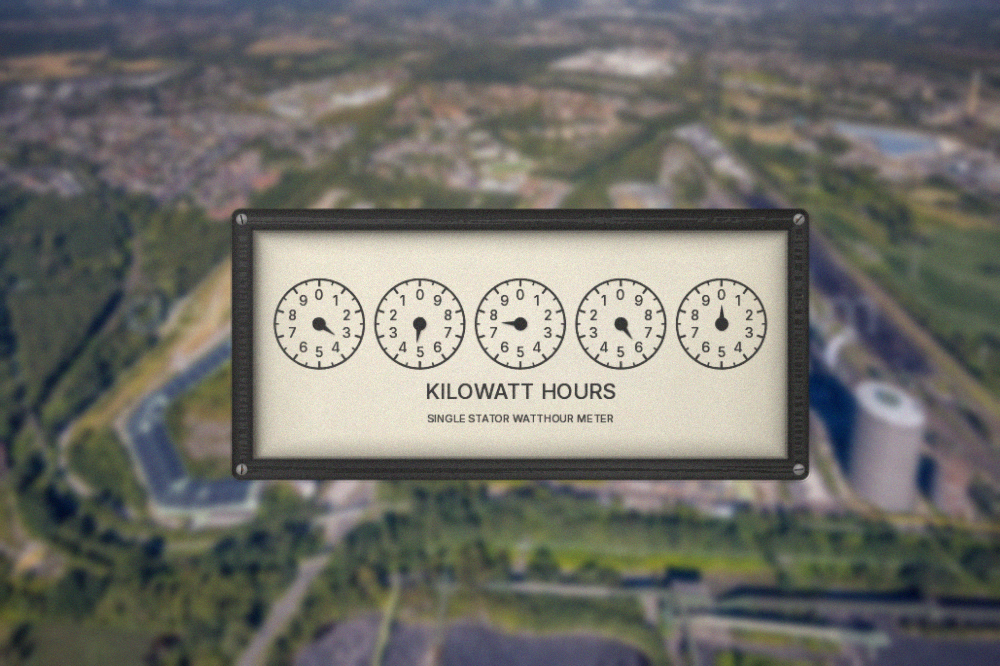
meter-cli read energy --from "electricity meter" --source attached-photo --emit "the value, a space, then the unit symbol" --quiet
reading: 34760 kWh
